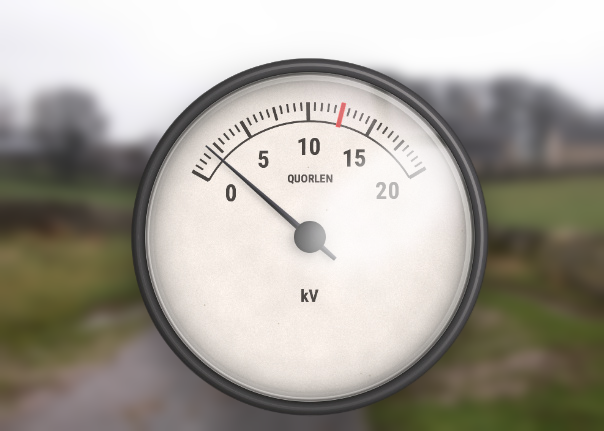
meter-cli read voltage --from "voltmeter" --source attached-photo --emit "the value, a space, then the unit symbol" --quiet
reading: 2 kV
